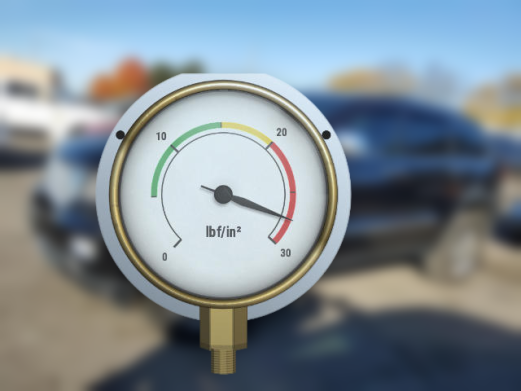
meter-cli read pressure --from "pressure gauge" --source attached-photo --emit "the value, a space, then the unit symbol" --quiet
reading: 27.5 psi
